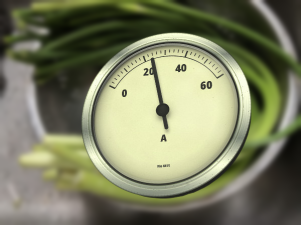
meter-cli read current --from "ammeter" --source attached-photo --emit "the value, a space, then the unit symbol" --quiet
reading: 24 A
